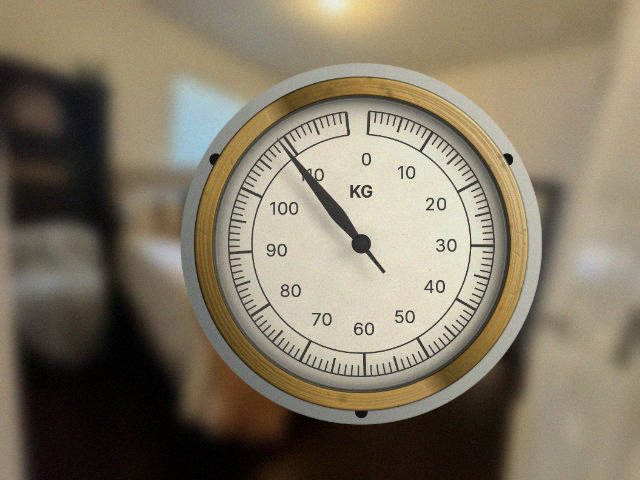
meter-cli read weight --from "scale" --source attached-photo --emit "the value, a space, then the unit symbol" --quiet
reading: 109 kg
